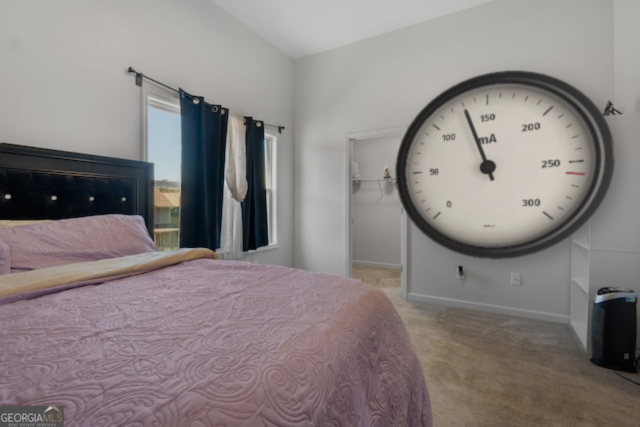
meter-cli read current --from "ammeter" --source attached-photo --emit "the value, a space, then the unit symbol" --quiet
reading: 130 mA
